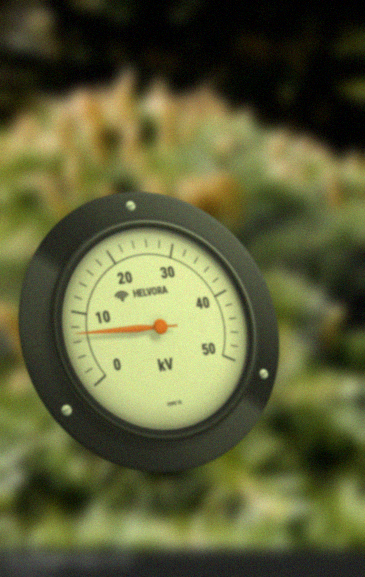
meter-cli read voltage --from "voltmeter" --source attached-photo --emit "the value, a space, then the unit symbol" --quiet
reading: 7 kV
